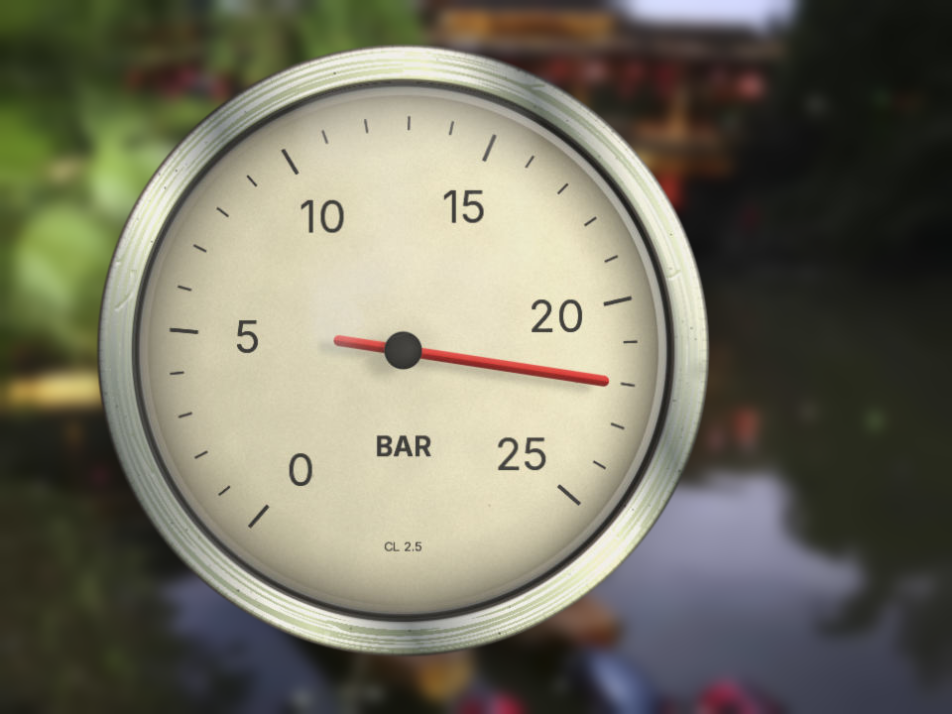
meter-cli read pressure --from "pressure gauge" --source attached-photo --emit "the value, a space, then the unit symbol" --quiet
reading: 22 bar
